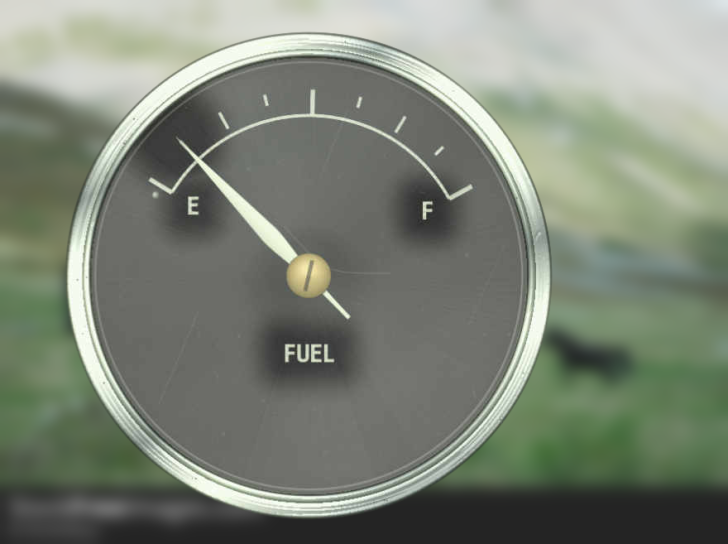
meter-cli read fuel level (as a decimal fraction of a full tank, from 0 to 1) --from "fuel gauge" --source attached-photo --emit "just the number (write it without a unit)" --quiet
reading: 0.125
